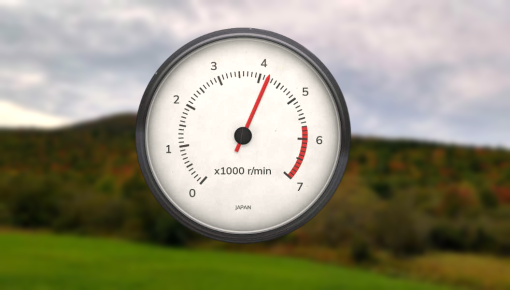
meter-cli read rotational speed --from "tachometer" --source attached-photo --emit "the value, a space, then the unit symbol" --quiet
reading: 4200 rpm
